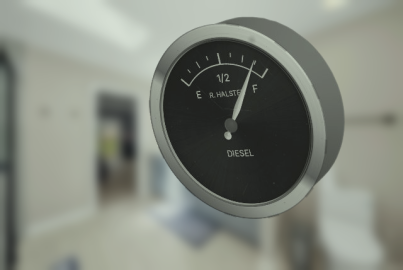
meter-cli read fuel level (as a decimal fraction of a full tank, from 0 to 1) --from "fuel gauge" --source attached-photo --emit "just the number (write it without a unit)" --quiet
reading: 0.875
